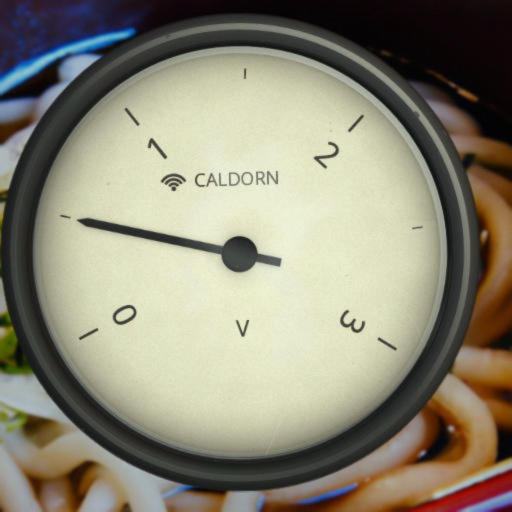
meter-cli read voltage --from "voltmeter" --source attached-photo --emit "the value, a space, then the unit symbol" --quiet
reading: 0.5 V
